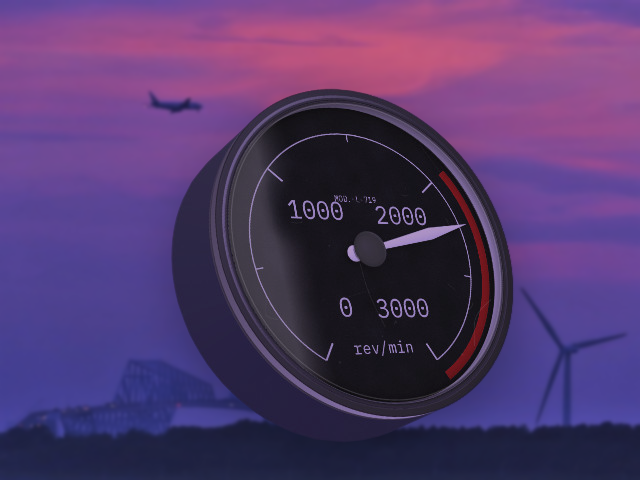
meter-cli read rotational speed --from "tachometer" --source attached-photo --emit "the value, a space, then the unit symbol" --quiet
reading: 2250 rpm
